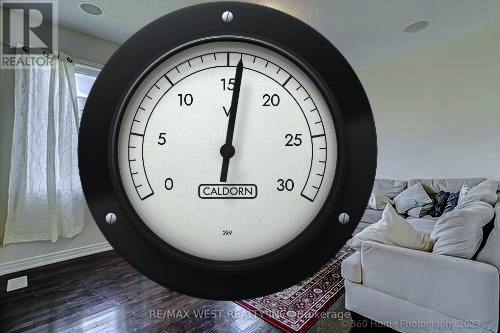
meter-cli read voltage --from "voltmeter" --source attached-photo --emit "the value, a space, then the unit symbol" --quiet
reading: 16 V
